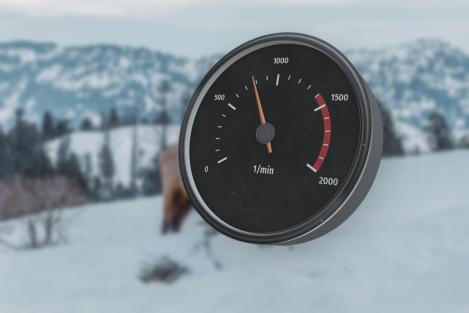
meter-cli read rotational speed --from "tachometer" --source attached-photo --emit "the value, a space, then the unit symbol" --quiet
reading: 800 rpm
